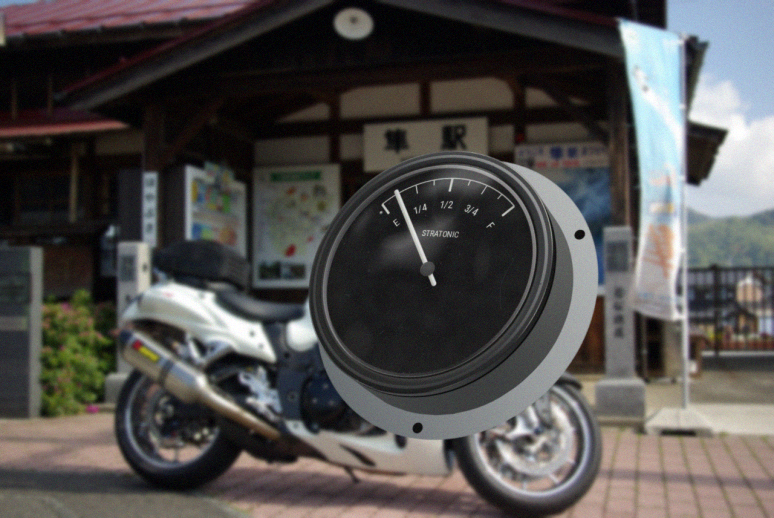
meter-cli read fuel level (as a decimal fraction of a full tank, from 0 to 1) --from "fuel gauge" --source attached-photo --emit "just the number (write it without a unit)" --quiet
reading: 0.125
